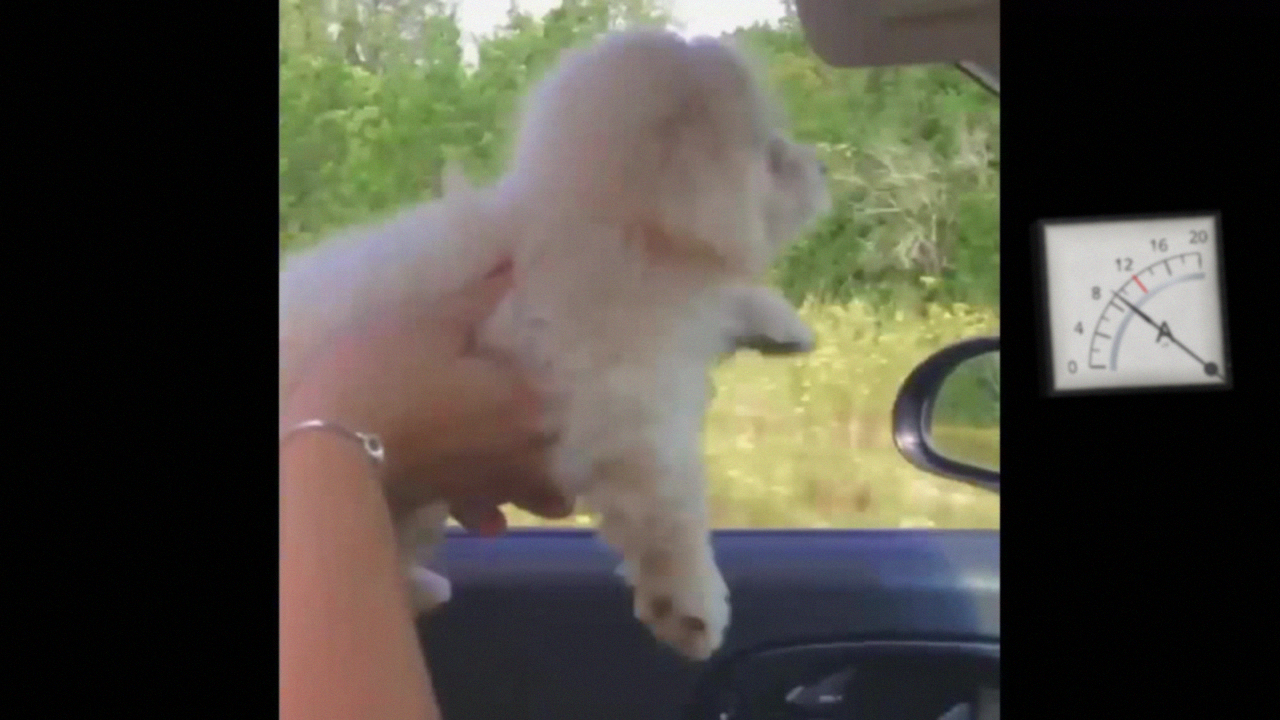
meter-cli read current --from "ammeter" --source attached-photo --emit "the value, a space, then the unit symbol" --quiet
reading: 9 A
